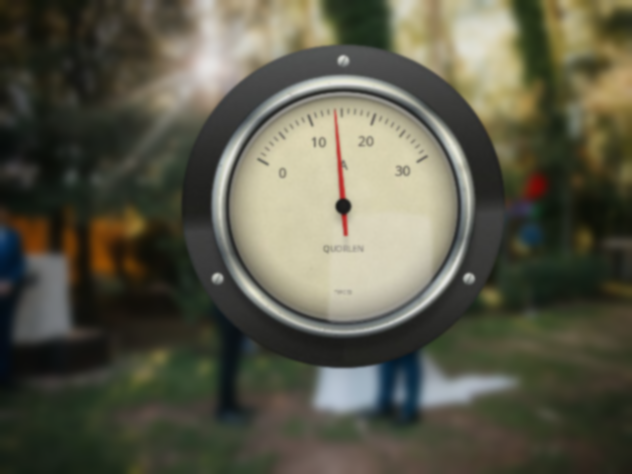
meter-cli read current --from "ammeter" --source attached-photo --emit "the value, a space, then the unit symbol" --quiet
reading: 14 A
